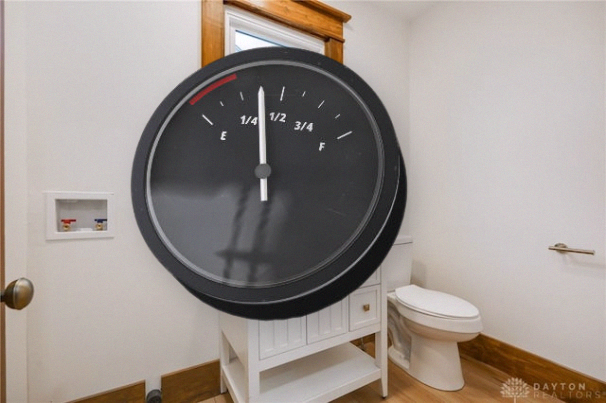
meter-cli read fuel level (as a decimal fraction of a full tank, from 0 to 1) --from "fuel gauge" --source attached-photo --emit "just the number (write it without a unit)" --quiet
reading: 0.375
